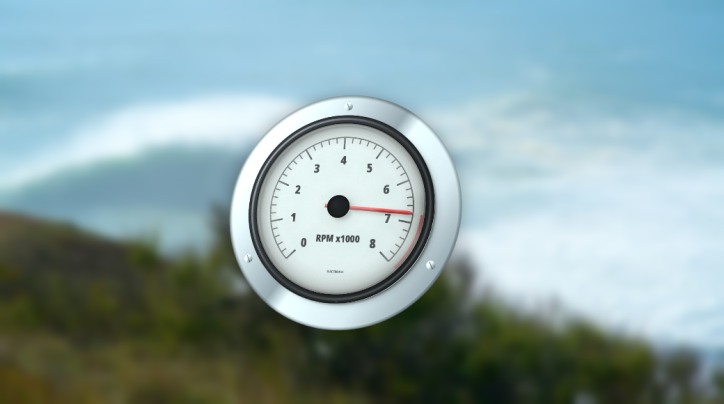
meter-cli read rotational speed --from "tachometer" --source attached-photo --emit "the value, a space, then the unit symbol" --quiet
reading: 6800 rpm
